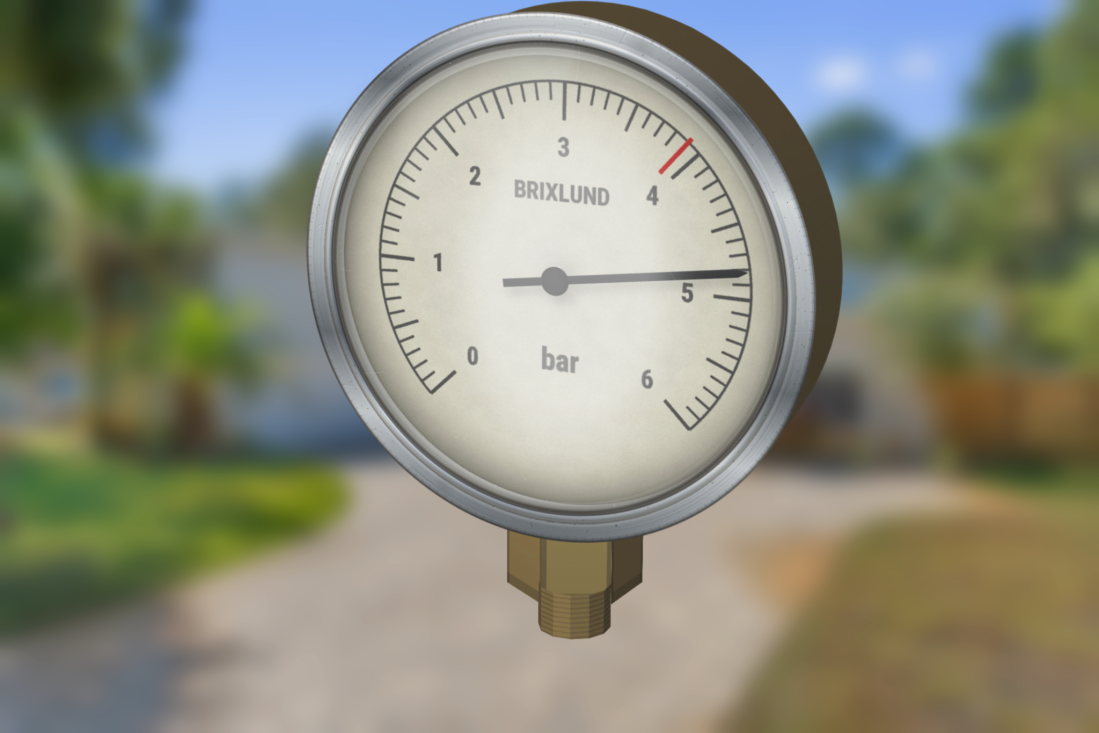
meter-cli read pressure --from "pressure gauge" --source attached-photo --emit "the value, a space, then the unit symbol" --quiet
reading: 4.8 bar
